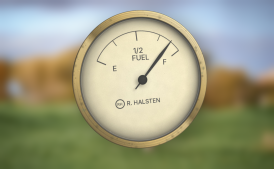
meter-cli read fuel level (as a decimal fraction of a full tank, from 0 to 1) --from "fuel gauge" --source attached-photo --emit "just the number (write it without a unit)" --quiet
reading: 0.875
